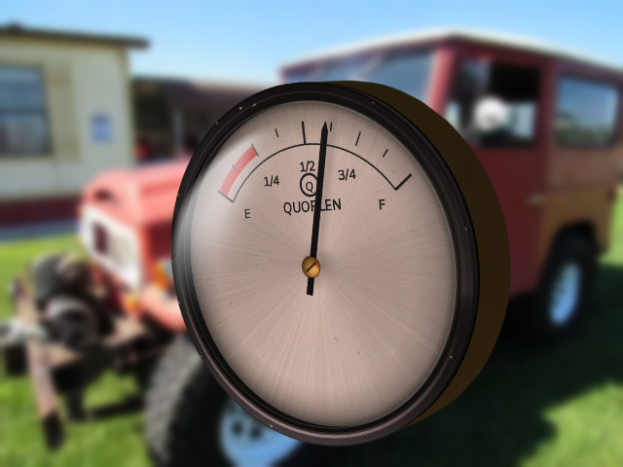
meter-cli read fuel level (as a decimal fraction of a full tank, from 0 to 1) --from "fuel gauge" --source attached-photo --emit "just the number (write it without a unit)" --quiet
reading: 0.625
